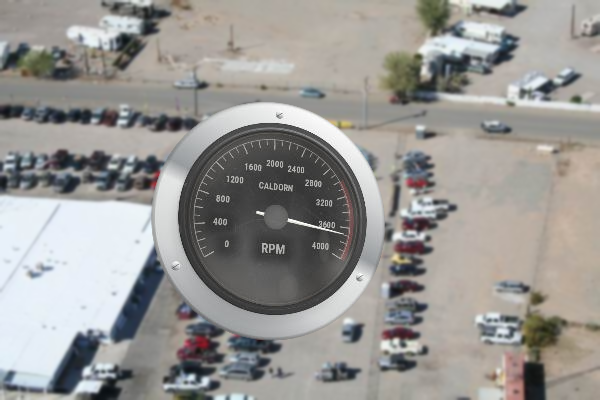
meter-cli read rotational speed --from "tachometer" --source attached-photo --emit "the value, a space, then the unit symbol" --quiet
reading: 3700 rpm
